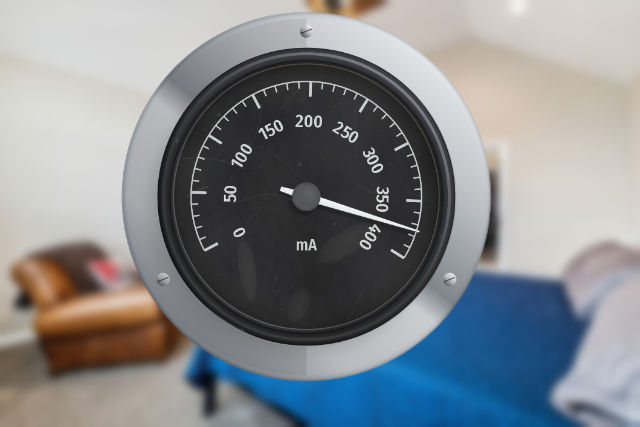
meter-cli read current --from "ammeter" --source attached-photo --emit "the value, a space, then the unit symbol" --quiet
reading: 375 mA
